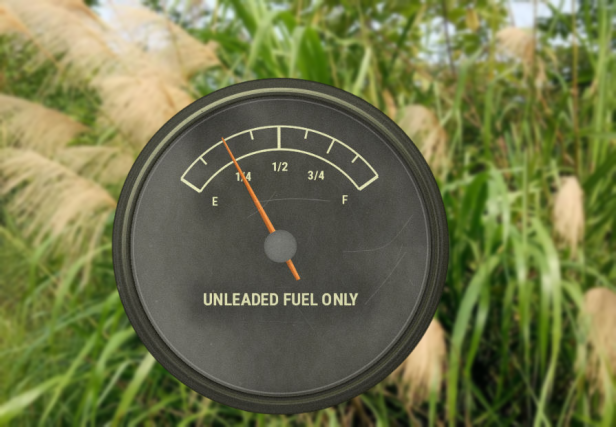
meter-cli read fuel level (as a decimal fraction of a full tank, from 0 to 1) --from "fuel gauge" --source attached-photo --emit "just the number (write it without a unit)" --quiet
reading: 0.25
